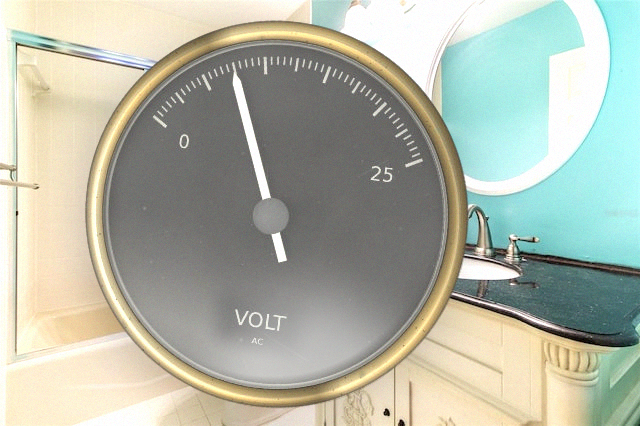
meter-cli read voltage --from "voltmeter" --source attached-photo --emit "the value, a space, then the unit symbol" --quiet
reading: 7.5 V
